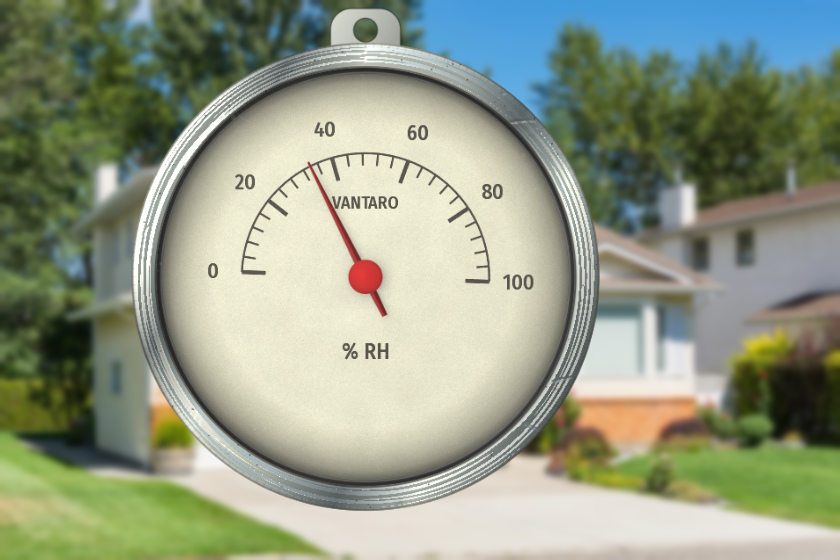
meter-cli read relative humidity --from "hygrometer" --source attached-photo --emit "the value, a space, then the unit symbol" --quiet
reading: 34 %
